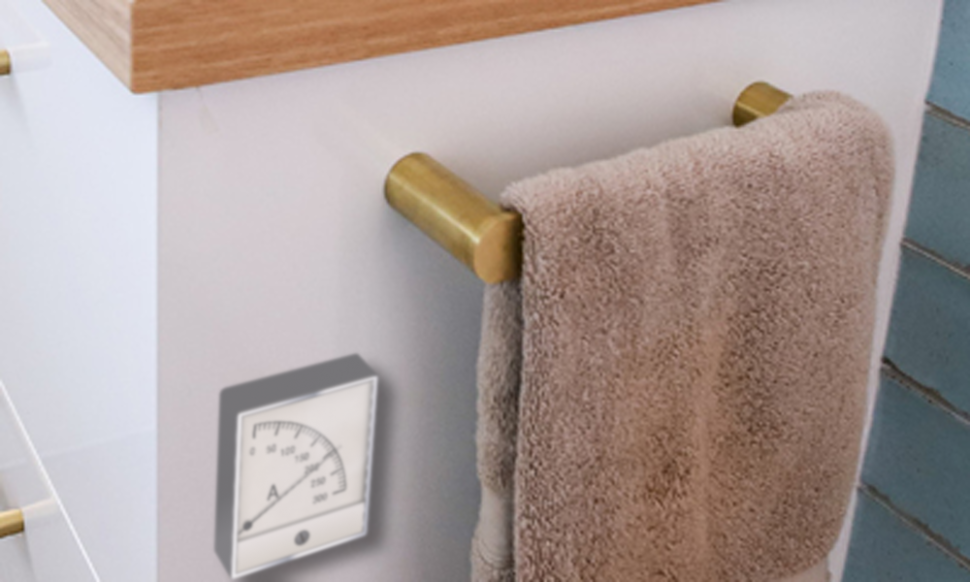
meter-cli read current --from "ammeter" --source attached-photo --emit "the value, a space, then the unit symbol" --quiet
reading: 200 A
